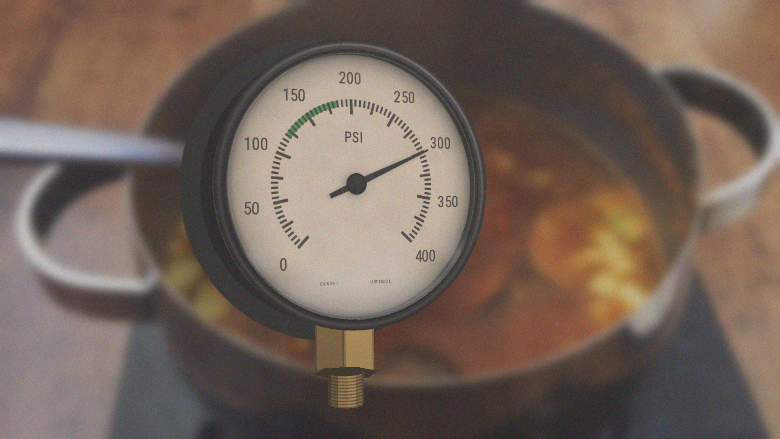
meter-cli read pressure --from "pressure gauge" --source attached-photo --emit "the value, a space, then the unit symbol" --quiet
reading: 300 psi
